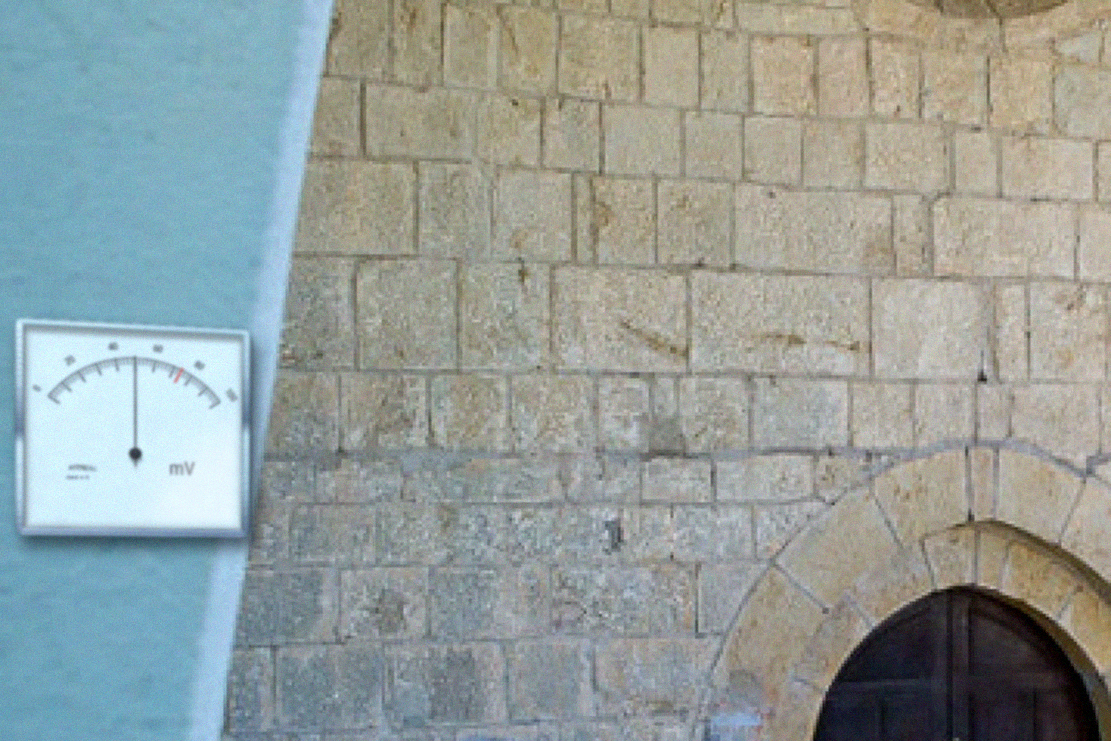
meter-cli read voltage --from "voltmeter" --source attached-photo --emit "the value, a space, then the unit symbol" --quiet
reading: 50 mV
